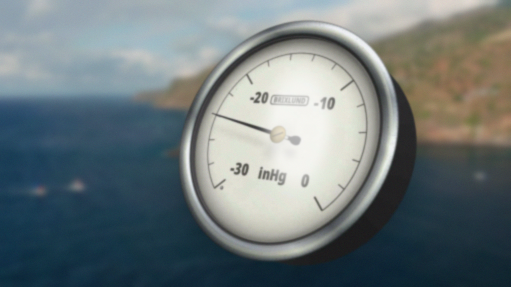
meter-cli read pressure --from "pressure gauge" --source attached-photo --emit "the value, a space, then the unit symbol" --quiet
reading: -24 inHg
